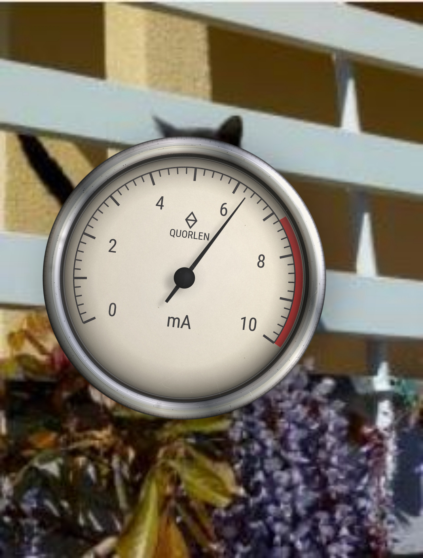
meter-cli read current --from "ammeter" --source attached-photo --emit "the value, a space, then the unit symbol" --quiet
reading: 6.3 mA
